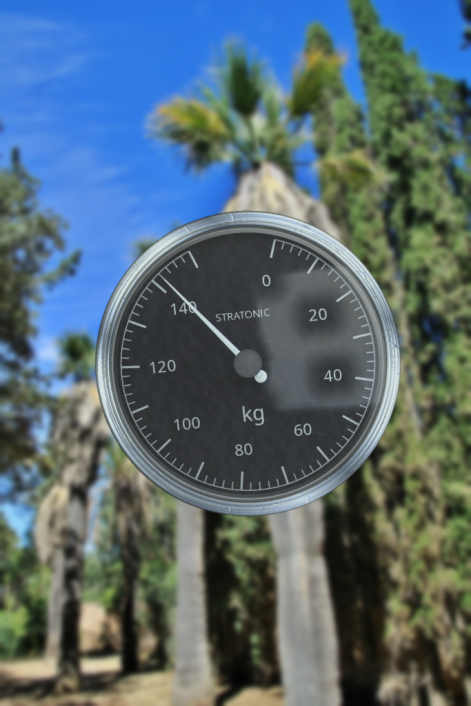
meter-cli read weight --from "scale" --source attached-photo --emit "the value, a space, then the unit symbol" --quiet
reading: 142 kg
